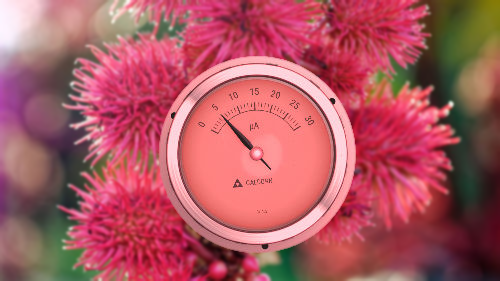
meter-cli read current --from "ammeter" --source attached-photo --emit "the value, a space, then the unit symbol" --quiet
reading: 5 µA
